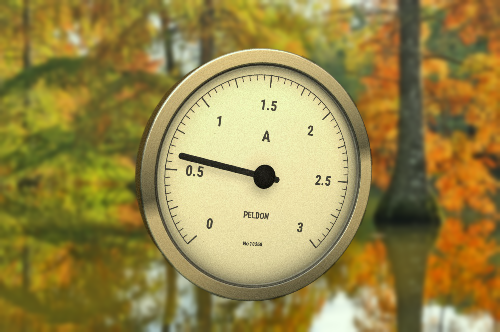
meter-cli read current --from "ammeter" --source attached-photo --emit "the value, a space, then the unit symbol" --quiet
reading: 0.6 A
